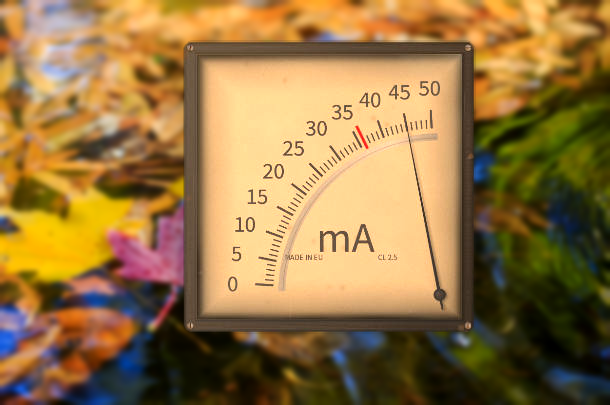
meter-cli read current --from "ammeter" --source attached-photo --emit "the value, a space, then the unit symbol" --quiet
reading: 45 mA
